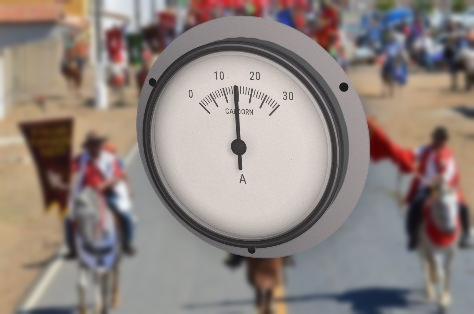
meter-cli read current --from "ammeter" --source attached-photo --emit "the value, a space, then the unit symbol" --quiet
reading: 15 A
